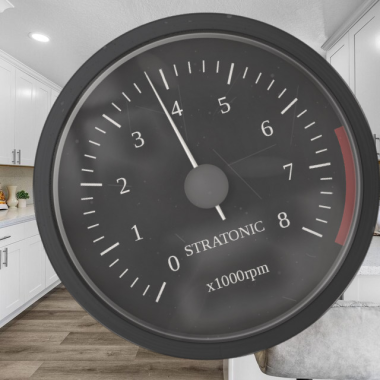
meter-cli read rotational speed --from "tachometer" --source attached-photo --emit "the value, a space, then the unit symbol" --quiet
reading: 3800 rpm
